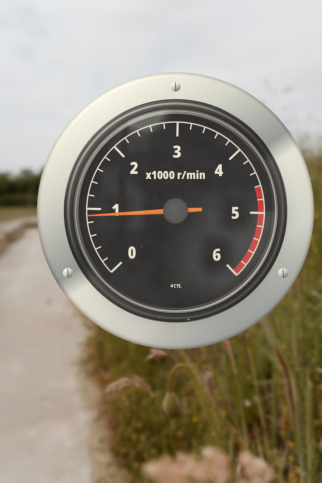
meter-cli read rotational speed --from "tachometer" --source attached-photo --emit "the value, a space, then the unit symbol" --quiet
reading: 900 rpm
